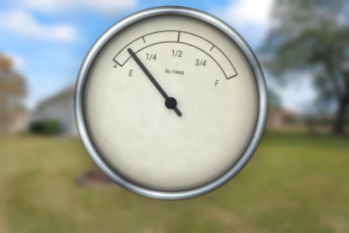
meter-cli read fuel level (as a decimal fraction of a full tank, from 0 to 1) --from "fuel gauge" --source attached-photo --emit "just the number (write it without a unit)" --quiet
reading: 0.125
